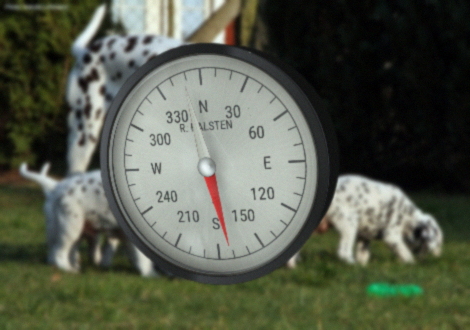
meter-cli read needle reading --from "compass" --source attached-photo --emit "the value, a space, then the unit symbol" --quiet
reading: 170 °
